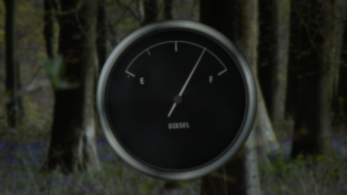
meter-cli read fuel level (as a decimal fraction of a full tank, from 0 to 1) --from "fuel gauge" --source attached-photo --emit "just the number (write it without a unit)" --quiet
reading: 0.75
